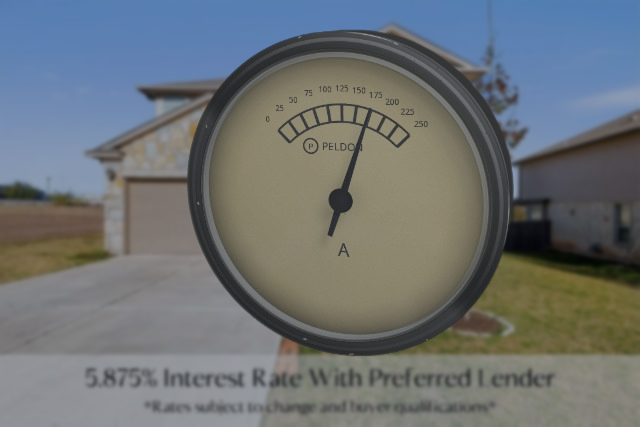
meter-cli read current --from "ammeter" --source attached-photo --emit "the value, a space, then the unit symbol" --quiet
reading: 175 A
